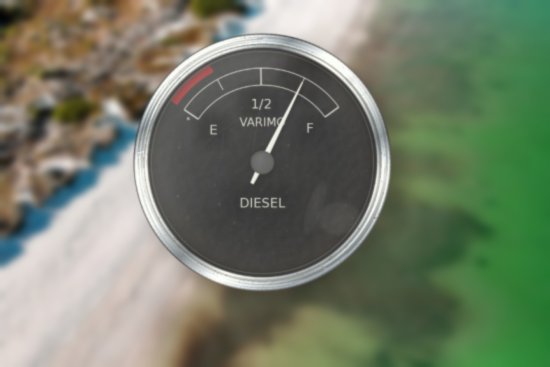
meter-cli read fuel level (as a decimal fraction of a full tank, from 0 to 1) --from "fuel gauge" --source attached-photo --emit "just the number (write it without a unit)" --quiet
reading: 0.75
